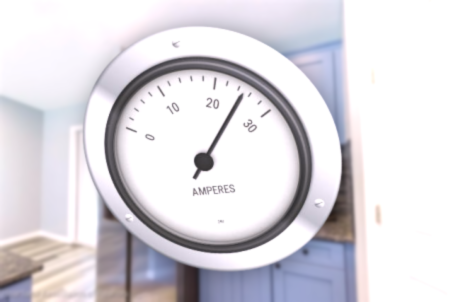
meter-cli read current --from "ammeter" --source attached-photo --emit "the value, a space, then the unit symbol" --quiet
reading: 25 A
